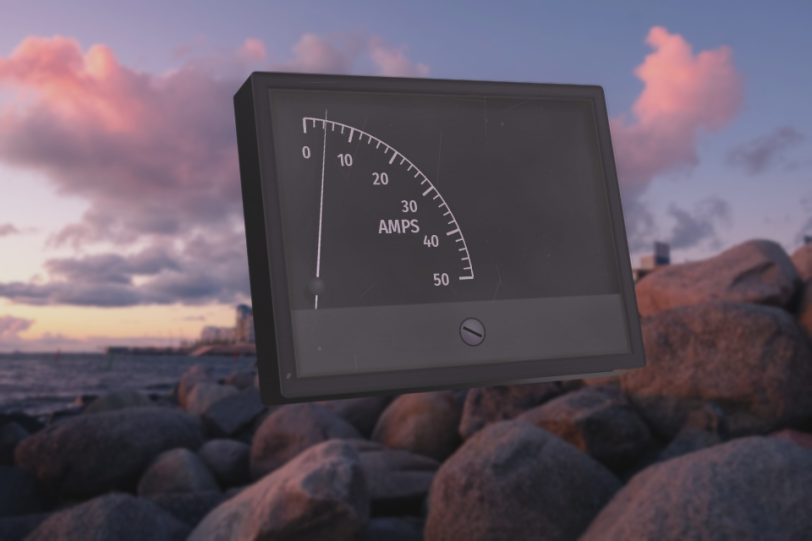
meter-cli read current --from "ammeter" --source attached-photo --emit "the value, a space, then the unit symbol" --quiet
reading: 4 A
